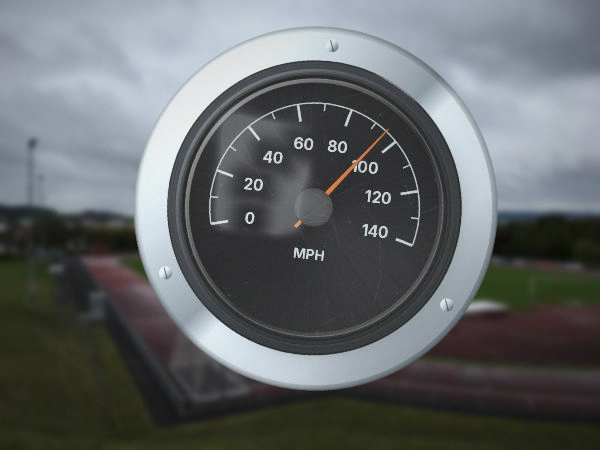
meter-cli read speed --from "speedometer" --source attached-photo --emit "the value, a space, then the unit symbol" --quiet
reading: 95 mph
